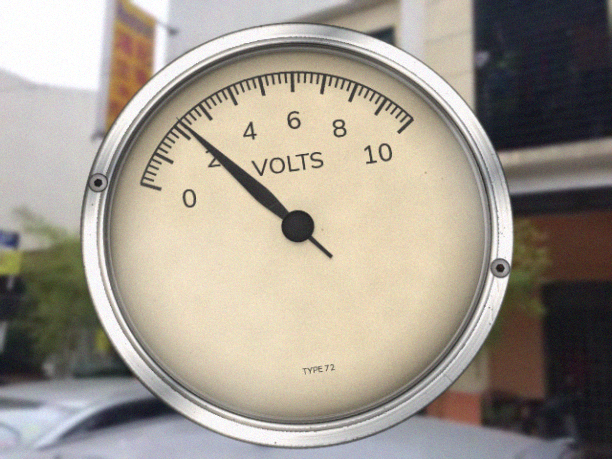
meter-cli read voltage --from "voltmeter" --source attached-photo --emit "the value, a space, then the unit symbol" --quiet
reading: 2.2 V
